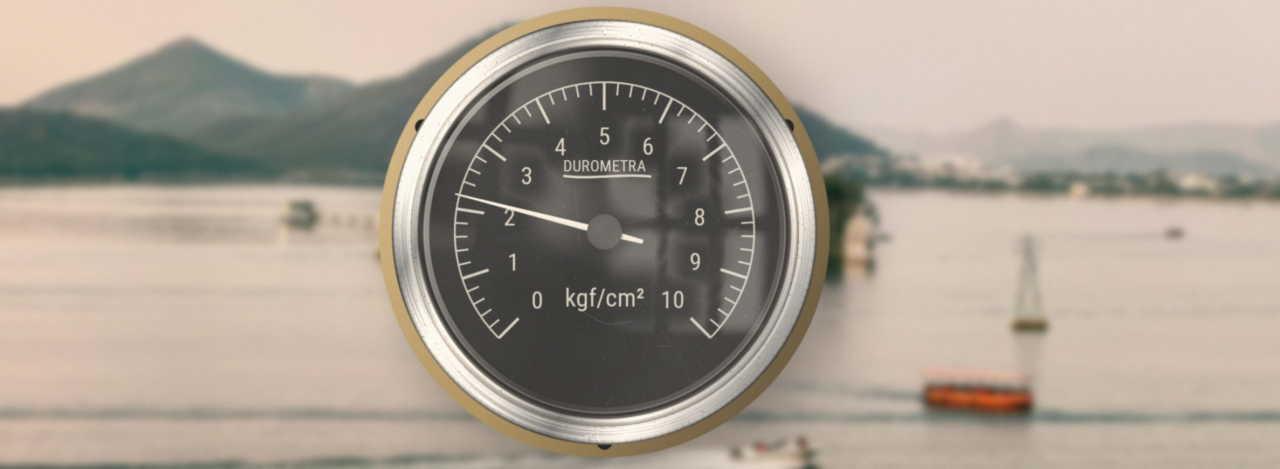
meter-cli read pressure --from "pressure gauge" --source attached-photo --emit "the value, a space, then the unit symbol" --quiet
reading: 2.2 kg/cm²
